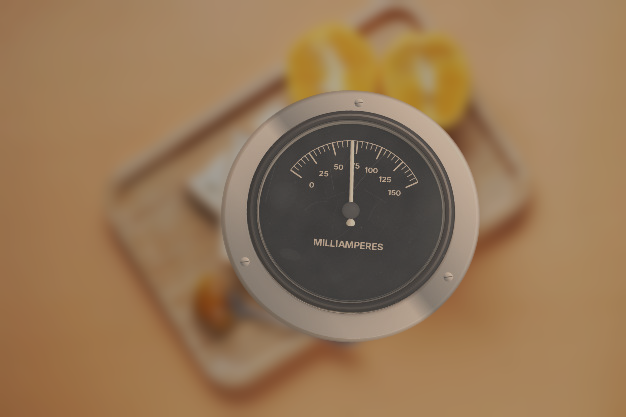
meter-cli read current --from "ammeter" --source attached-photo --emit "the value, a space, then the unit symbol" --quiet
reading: 70 mA
